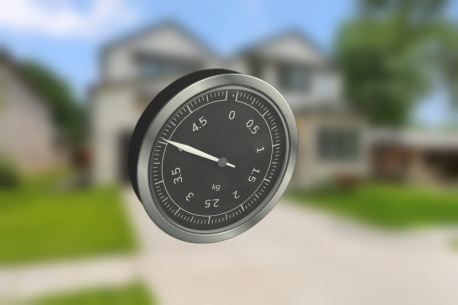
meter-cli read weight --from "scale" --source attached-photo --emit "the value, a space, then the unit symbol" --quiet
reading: 4.05 kg
